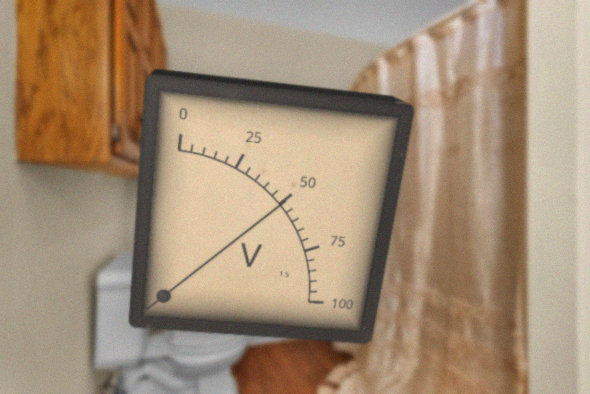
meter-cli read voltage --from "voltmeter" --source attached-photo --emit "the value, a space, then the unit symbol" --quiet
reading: 50 V
